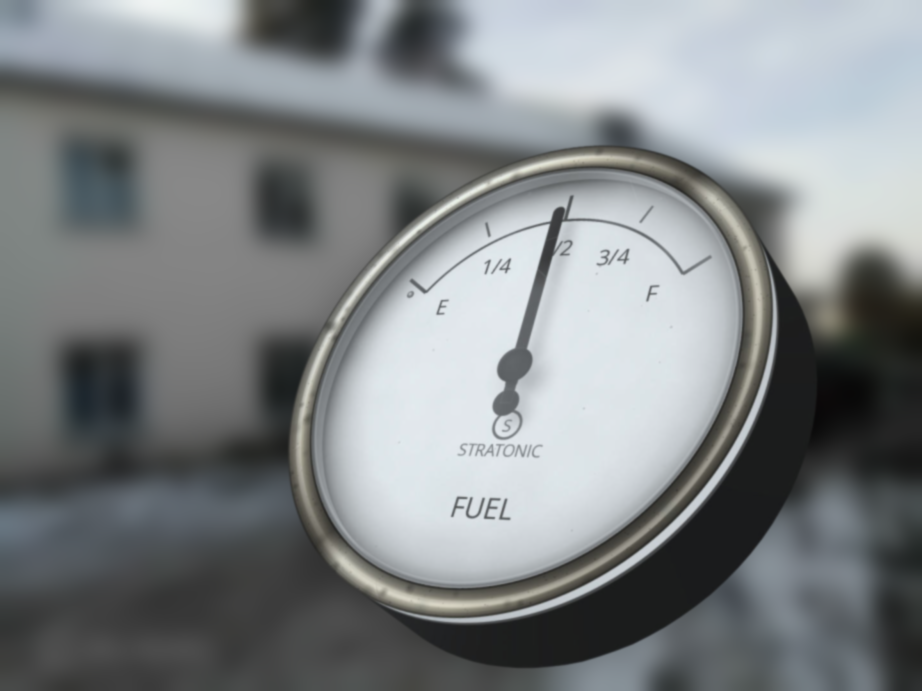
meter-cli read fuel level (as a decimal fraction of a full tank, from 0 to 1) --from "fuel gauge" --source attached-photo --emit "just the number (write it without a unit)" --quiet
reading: 0.5
